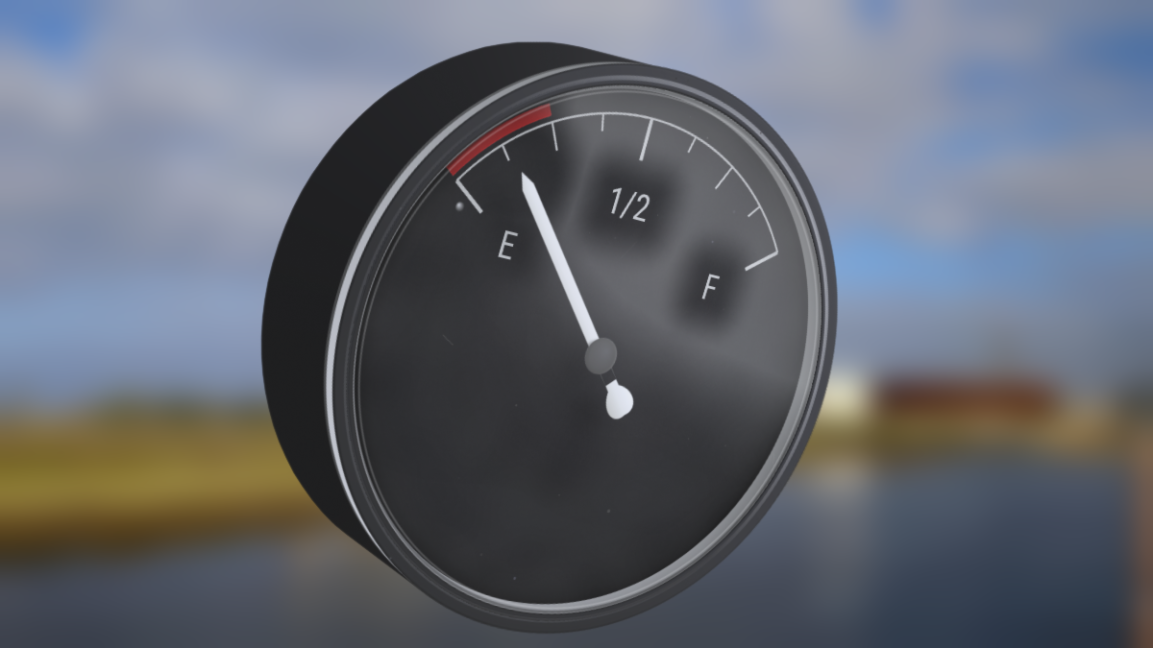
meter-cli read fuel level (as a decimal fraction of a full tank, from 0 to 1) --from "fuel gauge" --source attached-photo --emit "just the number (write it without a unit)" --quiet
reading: 0.125
